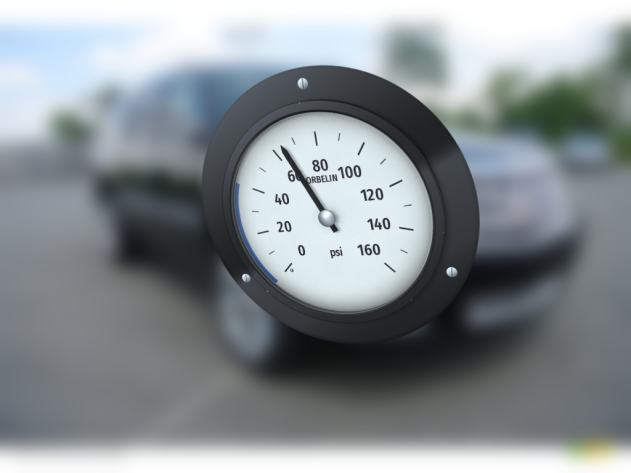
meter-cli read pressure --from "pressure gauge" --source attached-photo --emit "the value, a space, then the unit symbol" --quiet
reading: 65 psi
